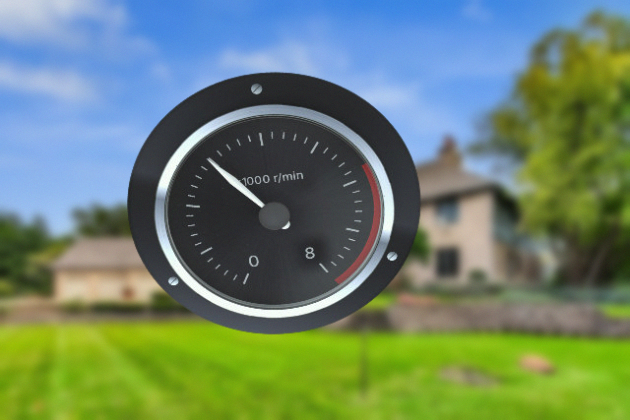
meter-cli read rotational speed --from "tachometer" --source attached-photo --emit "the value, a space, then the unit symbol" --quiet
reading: 3000 rpm
